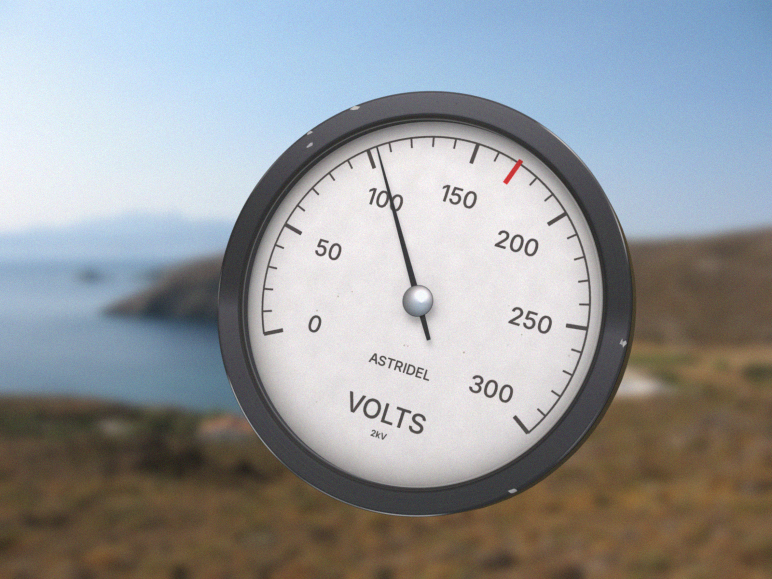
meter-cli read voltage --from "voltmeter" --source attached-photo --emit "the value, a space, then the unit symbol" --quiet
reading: 105 V
